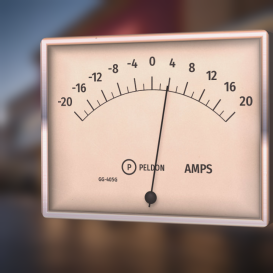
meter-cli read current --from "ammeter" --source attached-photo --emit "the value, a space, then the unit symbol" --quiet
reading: 4 A
